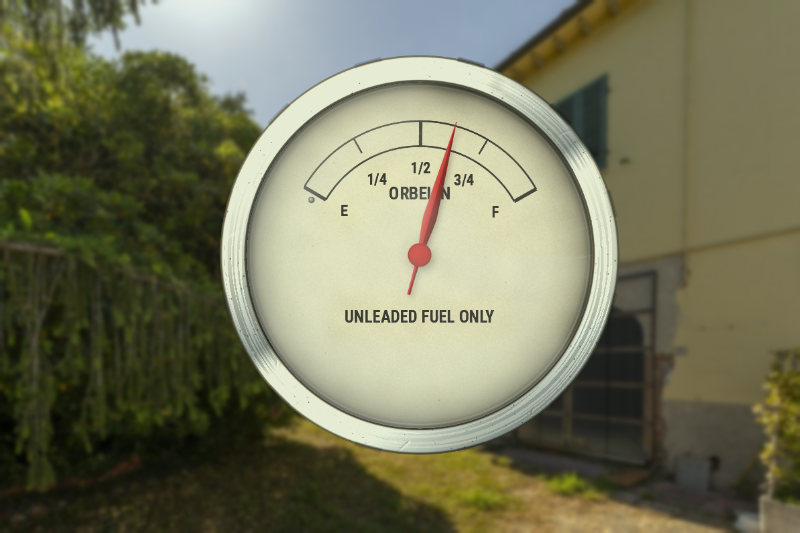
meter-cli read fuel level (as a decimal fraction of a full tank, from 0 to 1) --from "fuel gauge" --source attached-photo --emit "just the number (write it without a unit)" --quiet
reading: 0.625
